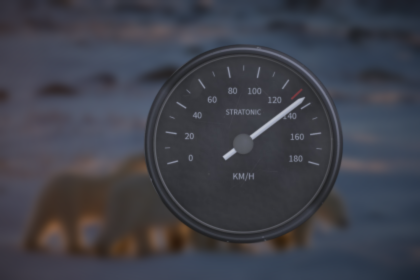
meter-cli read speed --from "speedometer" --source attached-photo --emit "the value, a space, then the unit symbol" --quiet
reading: 135 km/h
